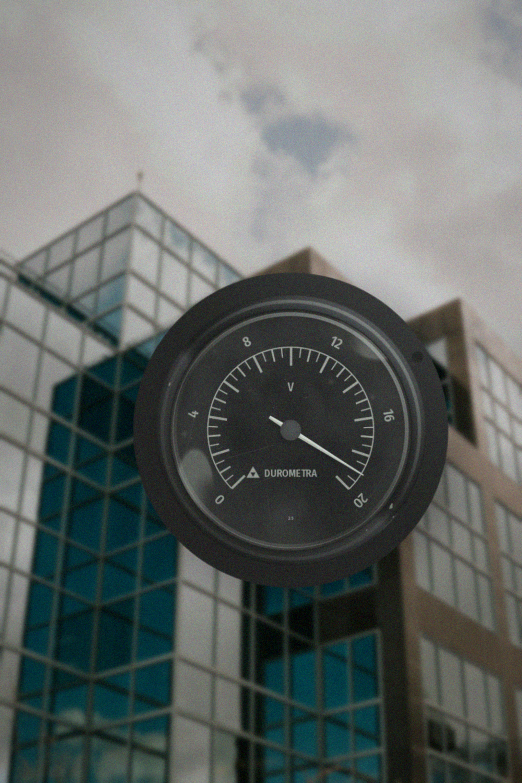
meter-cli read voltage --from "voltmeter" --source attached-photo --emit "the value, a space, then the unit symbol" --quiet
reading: 19 V
